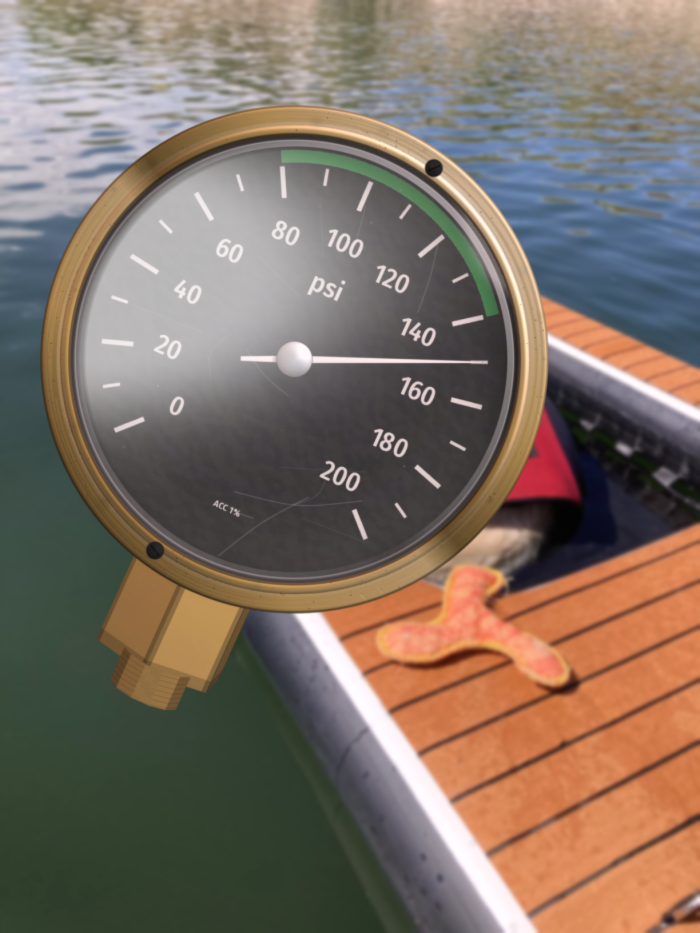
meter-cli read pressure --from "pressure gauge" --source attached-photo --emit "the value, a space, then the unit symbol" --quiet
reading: 150 psi
